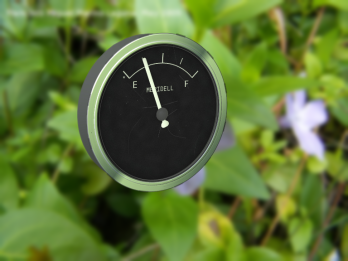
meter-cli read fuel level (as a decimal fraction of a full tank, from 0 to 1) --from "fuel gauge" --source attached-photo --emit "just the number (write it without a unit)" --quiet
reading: 0.25
